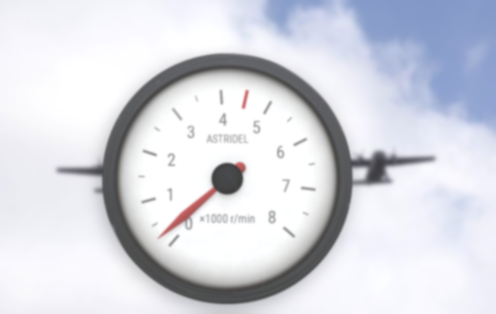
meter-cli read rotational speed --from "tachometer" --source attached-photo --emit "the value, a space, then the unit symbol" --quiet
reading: 250 rpm
